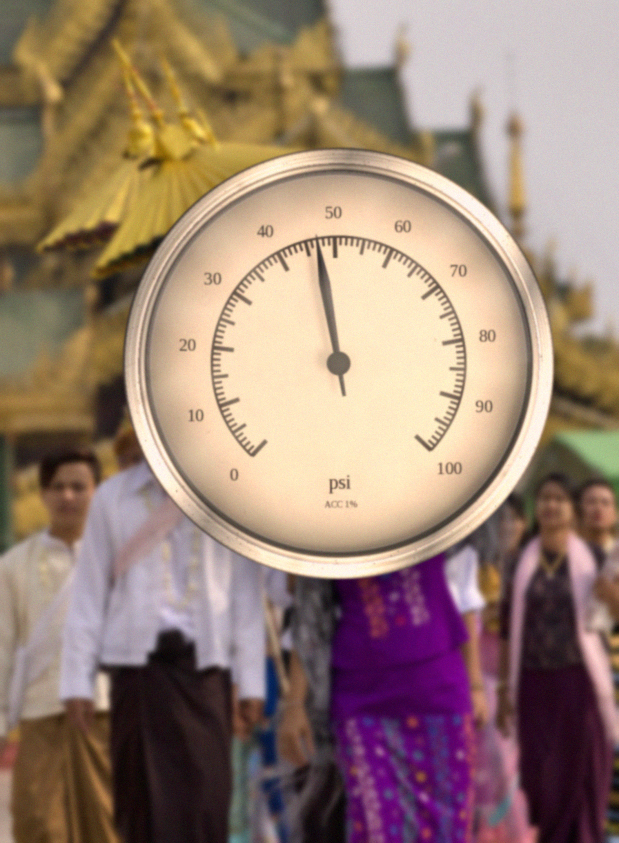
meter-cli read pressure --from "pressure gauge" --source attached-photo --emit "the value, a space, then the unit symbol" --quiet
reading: 47 psi
